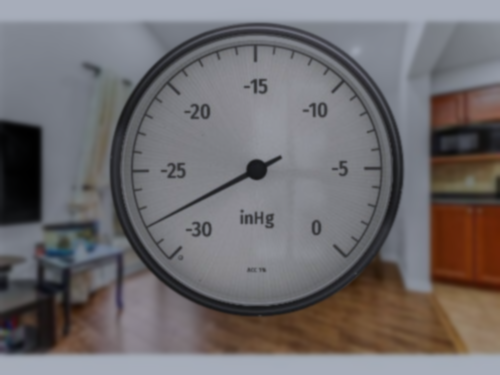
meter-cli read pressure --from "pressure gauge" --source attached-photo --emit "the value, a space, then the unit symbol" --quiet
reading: -28 inHg
